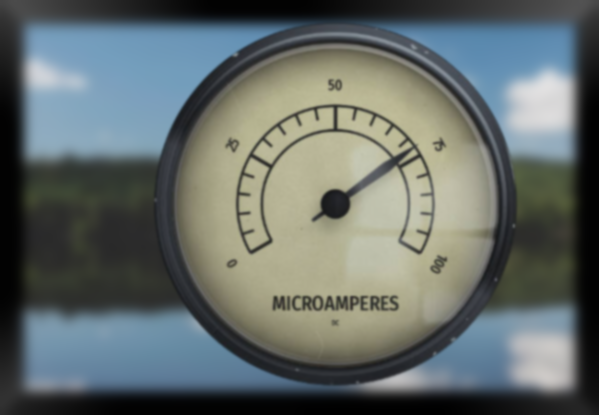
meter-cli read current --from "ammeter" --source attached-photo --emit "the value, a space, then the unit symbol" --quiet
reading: 72.5 µA
